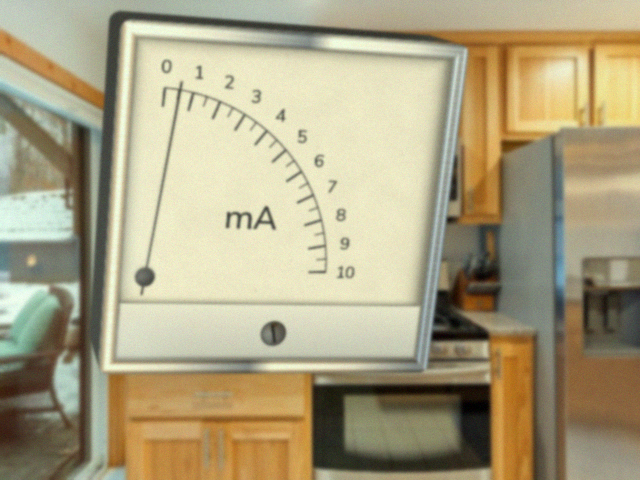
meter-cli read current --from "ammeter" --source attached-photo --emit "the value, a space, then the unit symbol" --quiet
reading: 0.5 mA
